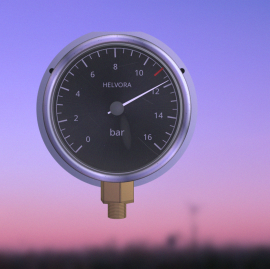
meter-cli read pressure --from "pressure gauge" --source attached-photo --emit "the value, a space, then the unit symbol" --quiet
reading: 11.75 bar
